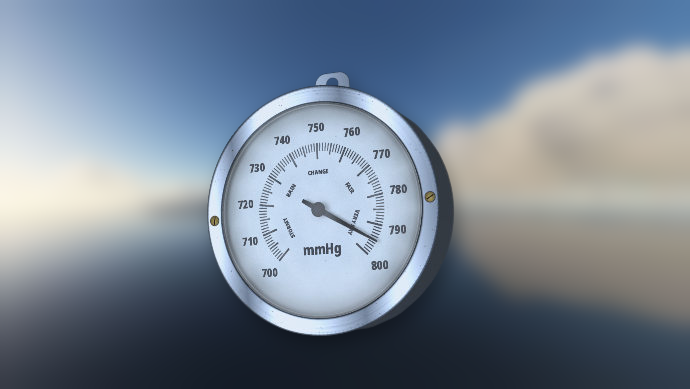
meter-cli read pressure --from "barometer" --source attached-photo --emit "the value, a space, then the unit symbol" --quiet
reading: 795 mmHg
